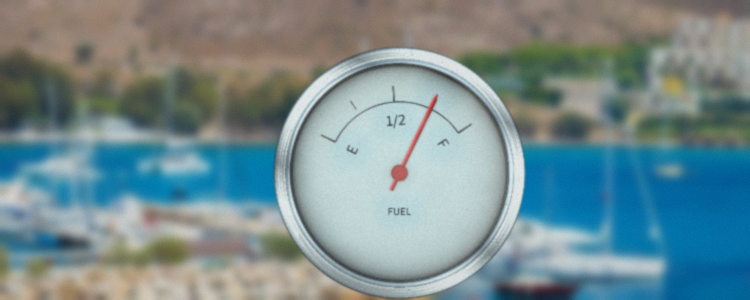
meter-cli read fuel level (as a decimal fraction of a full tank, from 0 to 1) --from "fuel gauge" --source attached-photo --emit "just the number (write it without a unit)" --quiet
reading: 0.75
